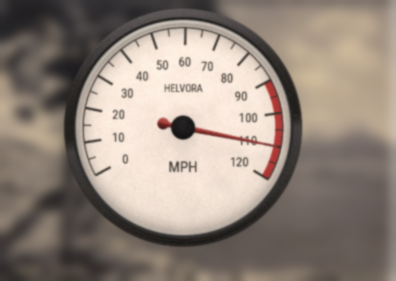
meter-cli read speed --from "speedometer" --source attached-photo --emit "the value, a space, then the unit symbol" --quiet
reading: 110 mph
